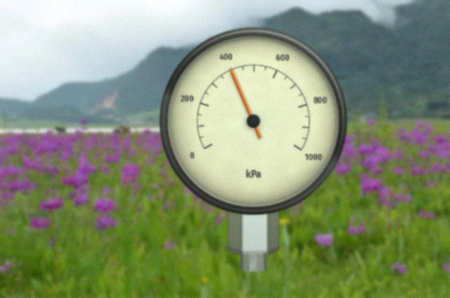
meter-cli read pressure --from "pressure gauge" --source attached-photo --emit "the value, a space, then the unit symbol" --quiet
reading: 400 kPa
